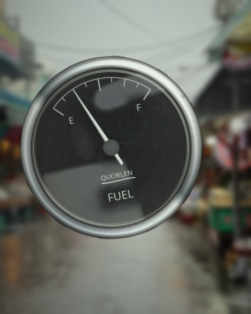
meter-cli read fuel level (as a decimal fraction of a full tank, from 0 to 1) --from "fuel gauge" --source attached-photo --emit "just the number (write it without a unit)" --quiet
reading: 0.25
